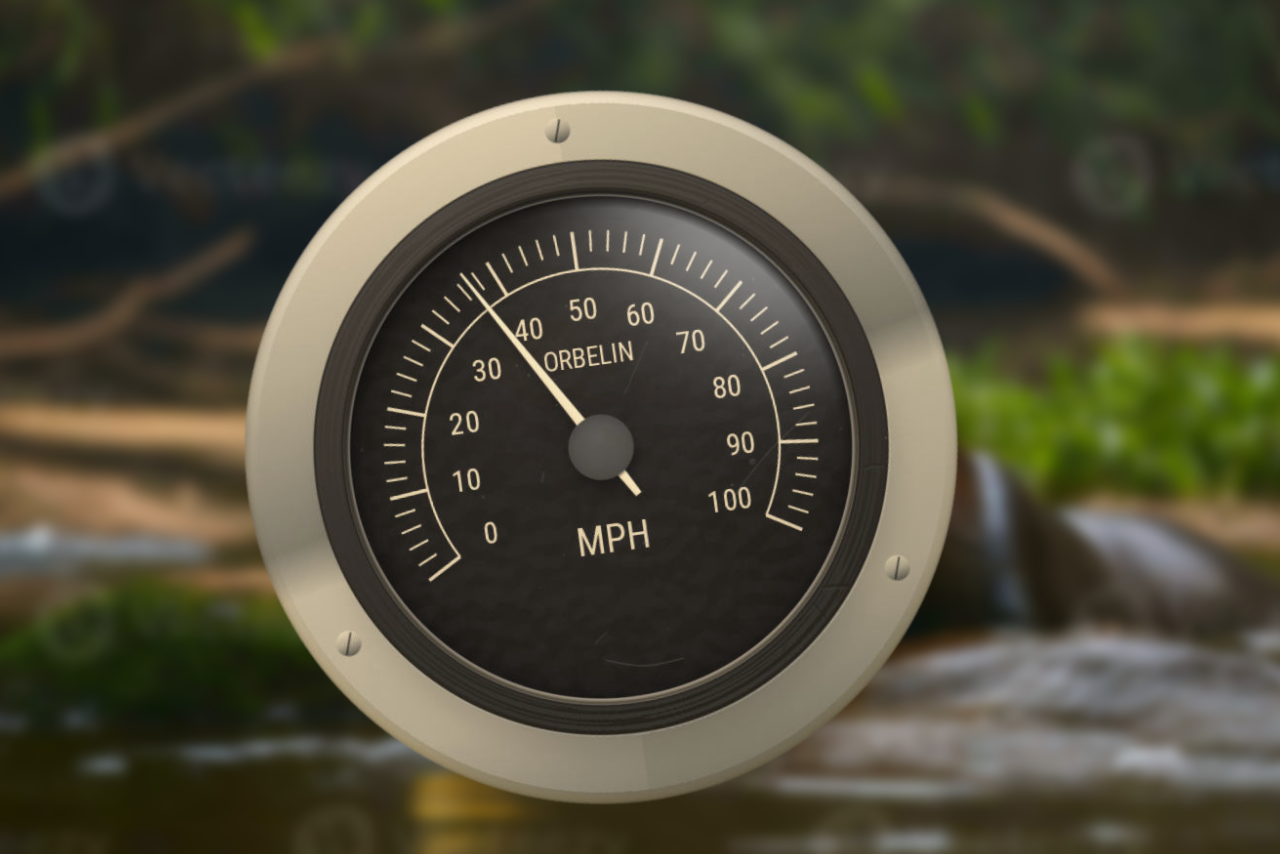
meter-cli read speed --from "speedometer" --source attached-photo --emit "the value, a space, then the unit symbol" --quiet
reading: 37 mph
